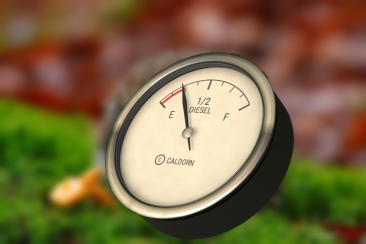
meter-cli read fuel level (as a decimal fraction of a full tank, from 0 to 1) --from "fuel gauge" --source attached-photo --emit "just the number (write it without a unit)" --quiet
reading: 0.25
